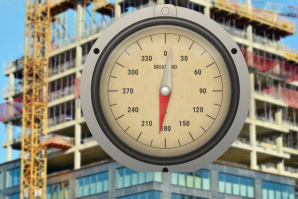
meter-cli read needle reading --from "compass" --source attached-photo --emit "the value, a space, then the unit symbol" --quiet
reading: 187.5 °
